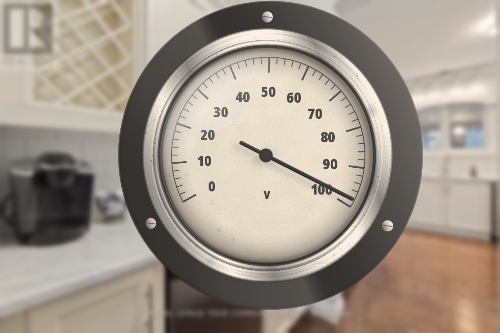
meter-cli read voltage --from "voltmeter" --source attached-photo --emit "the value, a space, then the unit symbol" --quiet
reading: 98 V
